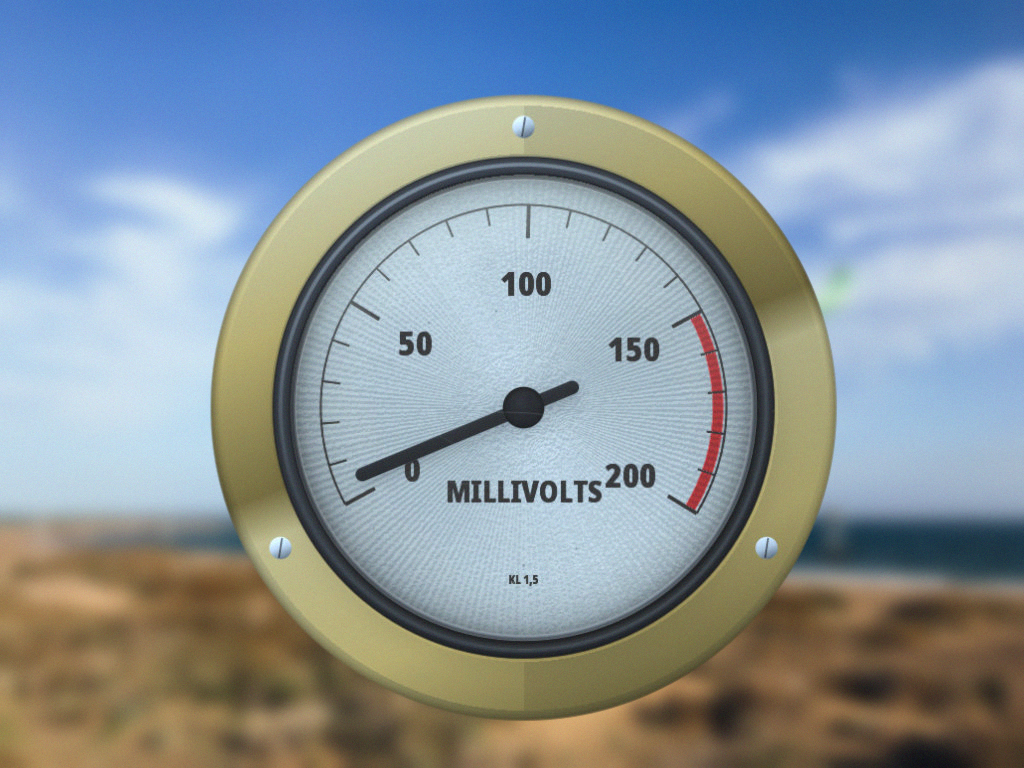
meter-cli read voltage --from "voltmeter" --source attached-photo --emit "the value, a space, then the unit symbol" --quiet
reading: 5 mV
